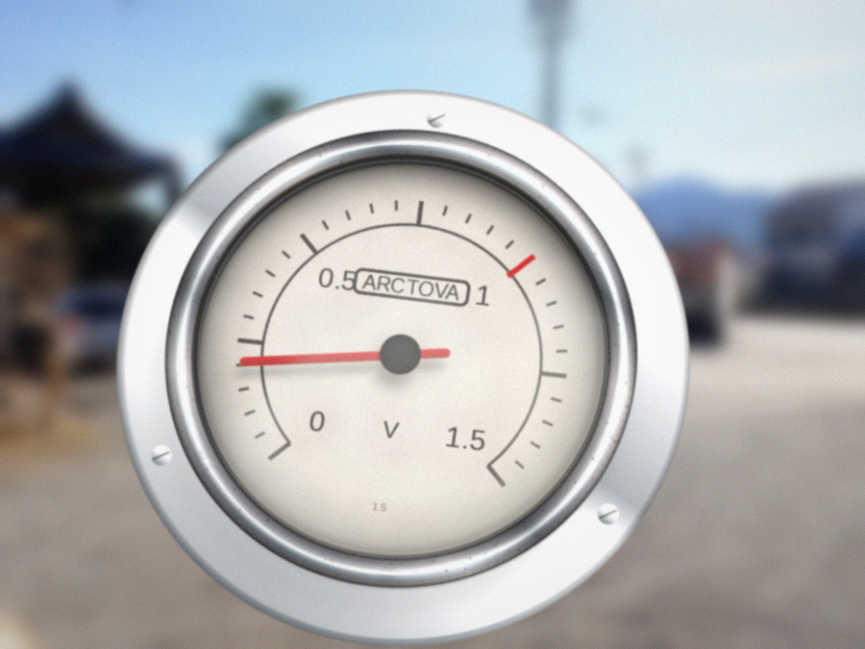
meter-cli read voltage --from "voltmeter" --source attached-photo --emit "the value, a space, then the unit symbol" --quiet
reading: 0.2 V
